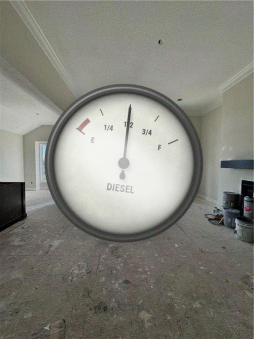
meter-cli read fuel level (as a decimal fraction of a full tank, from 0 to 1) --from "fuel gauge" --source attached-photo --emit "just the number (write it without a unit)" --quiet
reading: 0.5
